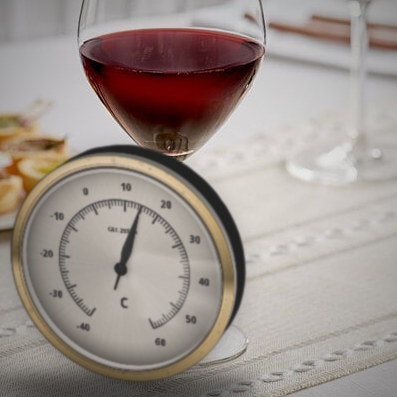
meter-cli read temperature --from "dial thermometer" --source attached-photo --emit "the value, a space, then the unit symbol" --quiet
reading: 15 °C
